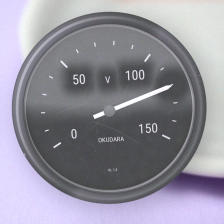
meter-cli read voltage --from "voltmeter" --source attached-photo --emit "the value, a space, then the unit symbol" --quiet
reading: 120 V
